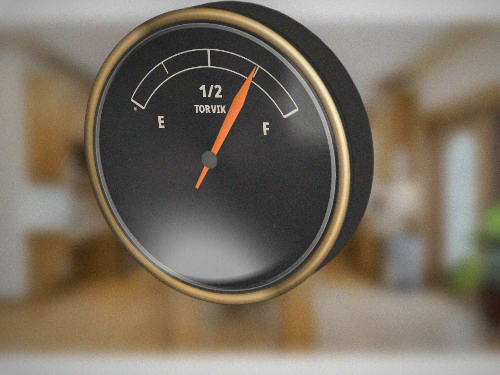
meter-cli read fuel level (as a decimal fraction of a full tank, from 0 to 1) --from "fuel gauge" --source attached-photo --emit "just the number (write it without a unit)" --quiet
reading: 0.75
